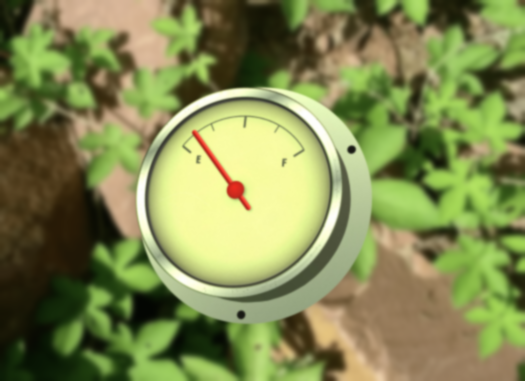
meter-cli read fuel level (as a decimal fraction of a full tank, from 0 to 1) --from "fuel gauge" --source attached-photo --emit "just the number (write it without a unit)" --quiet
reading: 0.125
